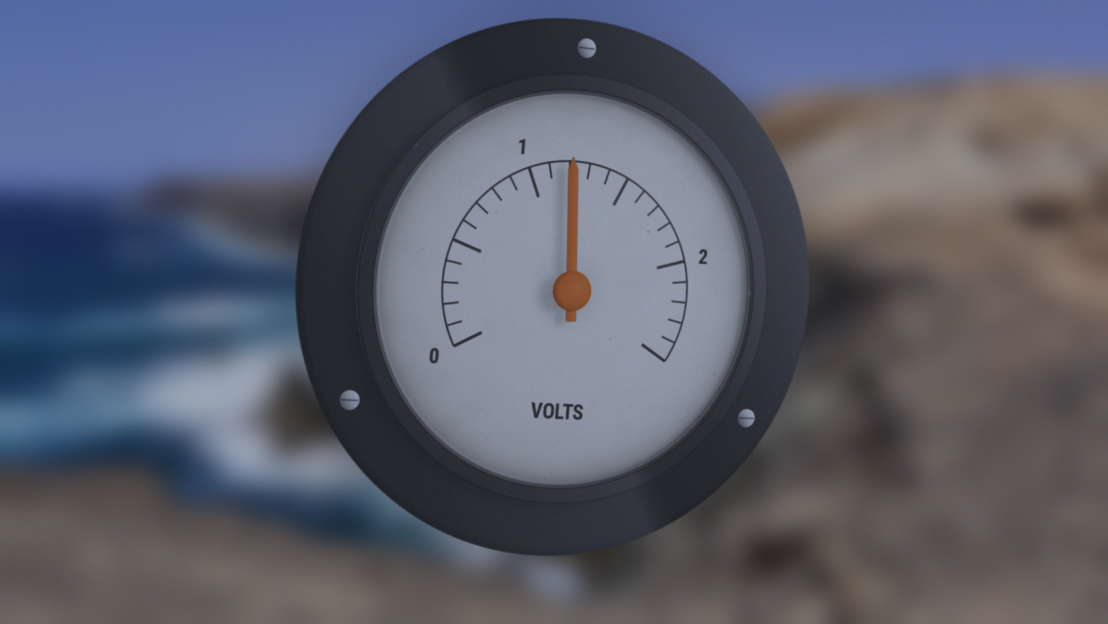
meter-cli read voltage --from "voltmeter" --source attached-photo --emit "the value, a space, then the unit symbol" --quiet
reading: 1.2 V
